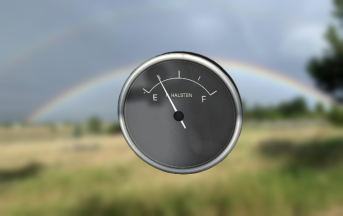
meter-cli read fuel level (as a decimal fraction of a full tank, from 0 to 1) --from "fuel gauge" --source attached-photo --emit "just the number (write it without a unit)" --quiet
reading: 0.25
